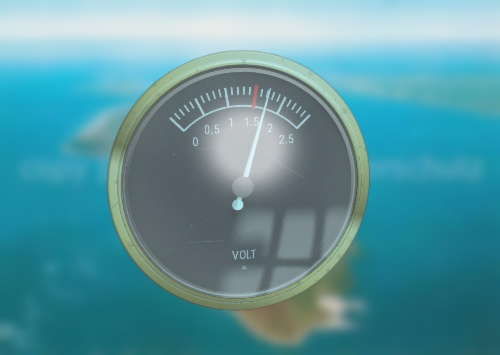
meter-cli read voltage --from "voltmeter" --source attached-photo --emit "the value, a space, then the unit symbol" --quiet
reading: 1.7 V
